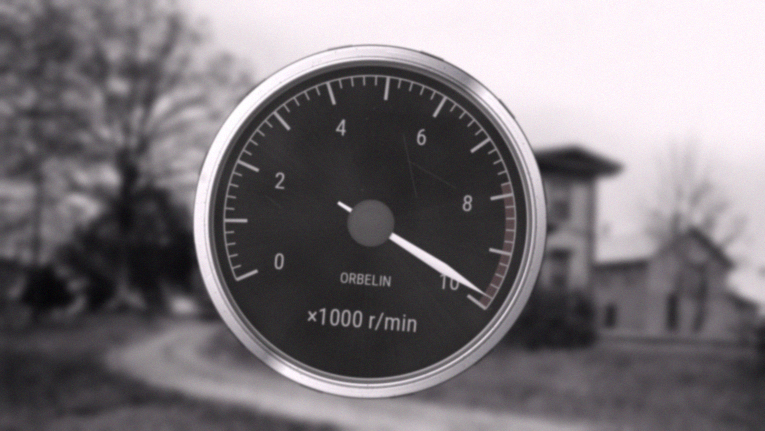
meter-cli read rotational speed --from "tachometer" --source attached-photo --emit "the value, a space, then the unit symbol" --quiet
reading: 9800 rpm
